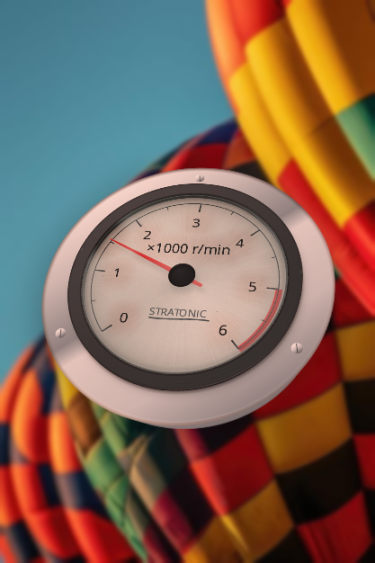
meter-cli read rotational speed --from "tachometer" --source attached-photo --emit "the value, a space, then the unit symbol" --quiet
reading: 1500 rpm
